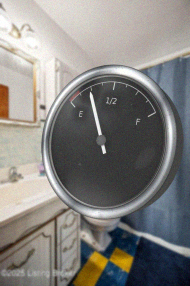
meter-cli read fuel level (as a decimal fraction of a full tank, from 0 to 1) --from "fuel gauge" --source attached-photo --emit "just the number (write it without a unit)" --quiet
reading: 0.25
